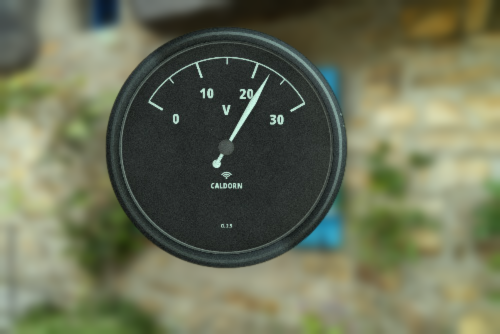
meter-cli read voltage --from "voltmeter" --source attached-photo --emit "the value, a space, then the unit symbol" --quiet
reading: 22.5 V
